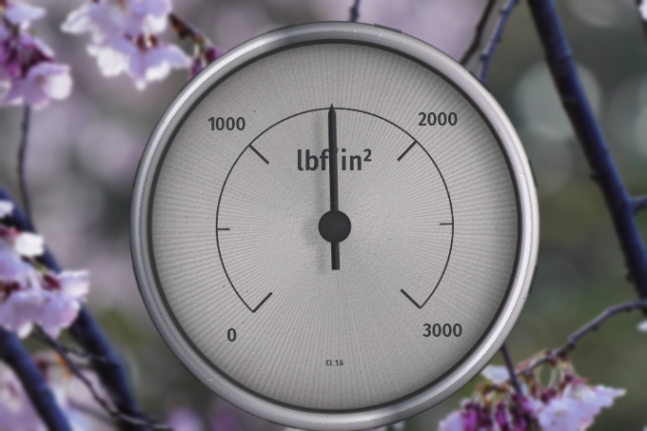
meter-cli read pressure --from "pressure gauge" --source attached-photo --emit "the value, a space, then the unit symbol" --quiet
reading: 1500 psi
